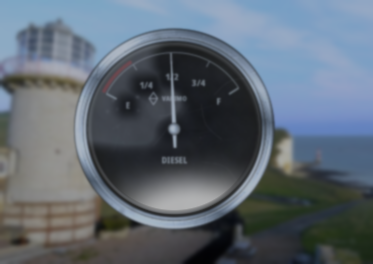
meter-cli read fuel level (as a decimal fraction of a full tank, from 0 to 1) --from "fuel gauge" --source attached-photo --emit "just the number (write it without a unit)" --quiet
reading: 0.5
